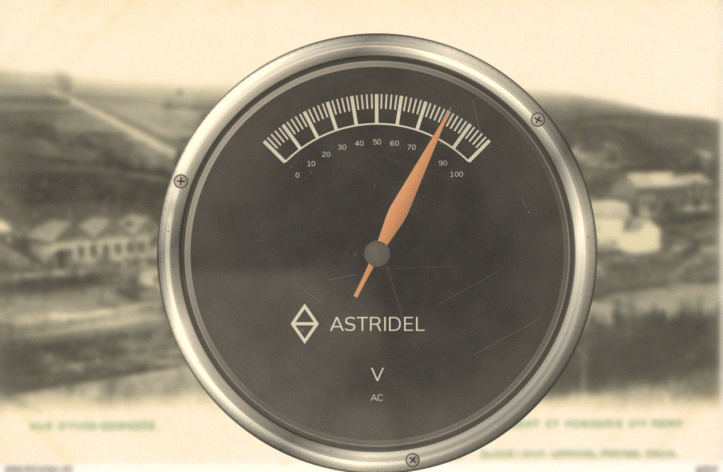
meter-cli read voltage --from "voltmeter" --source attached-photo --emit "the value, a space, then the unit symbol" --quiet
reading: 80 V
